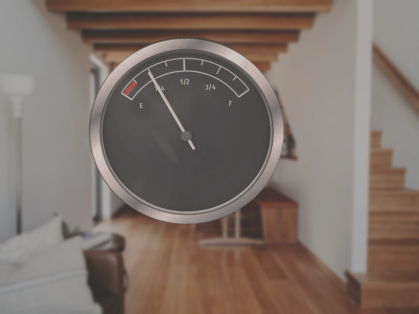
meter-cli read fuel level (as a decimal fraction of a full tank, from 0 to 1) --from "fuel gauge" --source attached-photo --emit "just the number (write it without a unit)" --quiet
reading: 0.25
